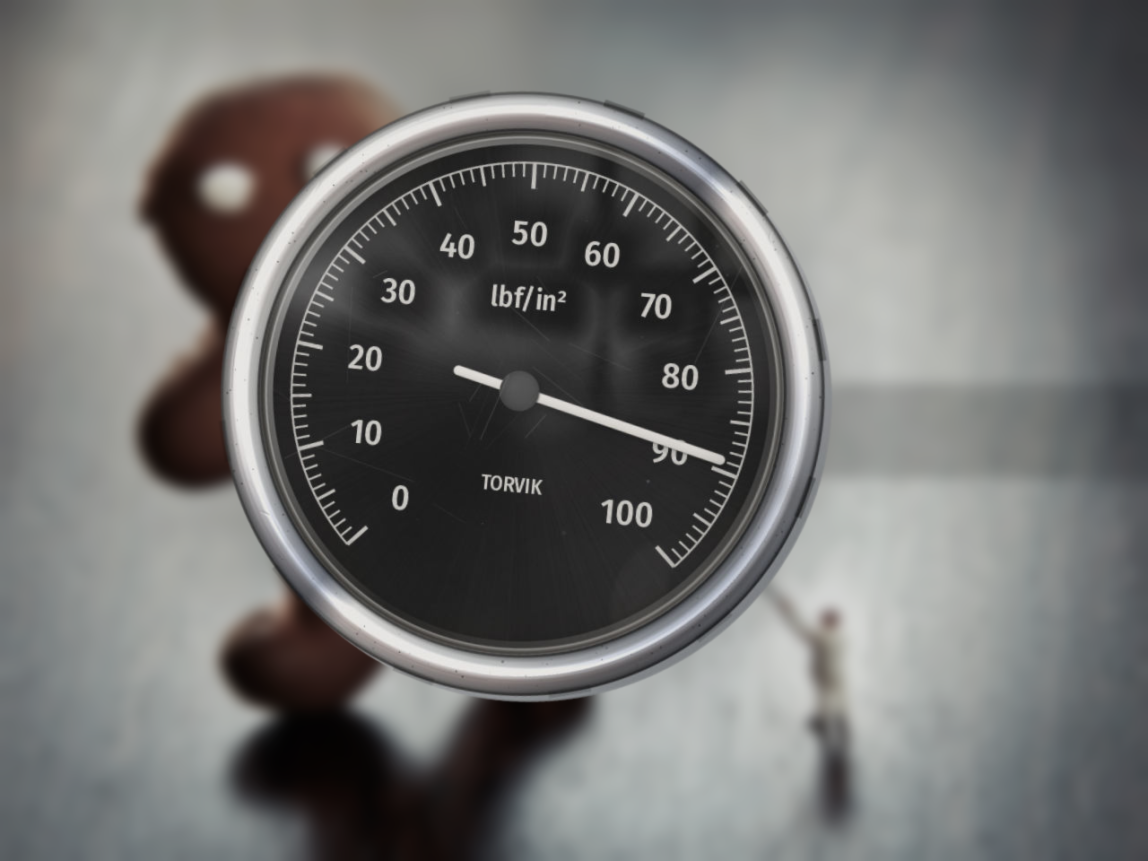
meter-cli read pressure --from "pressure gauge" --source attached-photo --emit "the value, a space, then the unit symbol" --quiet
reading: 89 psi
